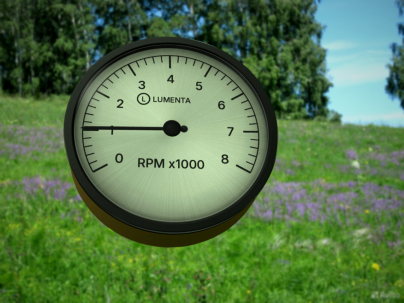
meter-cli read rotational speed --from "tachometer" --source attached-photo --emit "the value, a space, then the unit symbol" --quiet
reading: 1000 rpm
